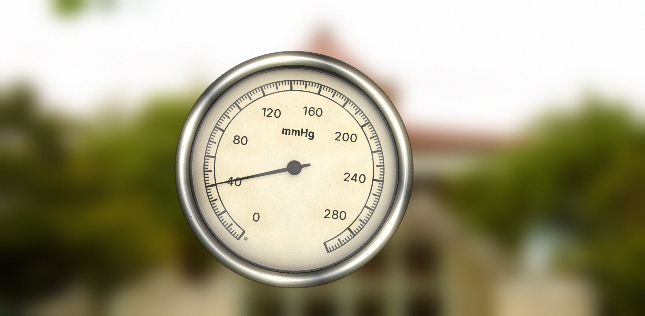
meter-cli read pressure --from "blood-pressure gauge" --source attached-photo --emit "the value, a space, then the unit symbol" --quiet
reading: 40 mmHg
